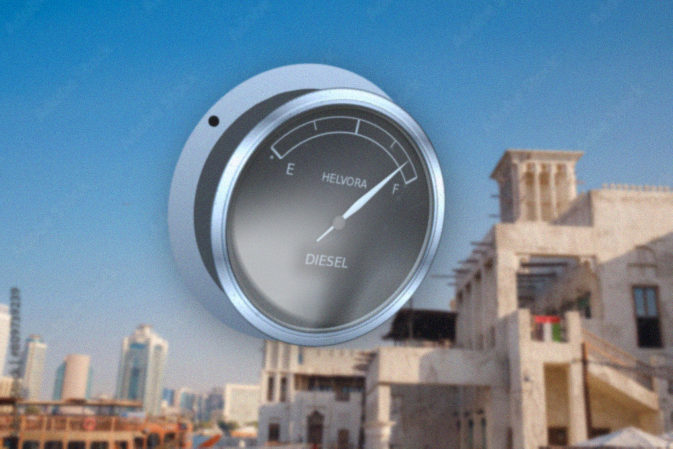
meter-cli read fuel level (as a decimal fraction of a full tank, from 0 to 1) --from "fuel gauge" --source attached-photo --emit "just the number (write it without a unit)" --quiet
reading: 0.875
